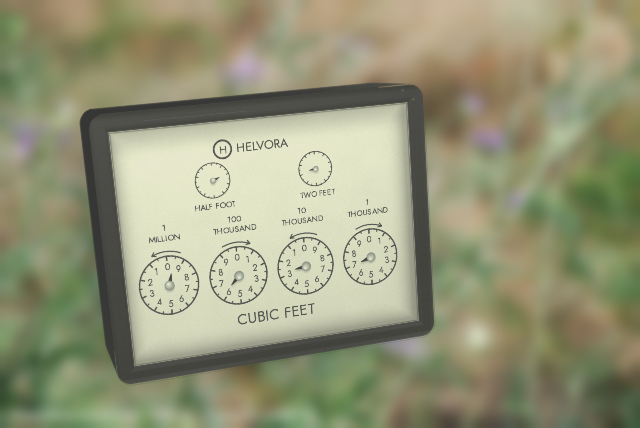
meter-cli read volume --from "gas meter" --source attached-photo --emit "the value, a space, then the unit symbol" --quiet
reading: 962700 ft³
